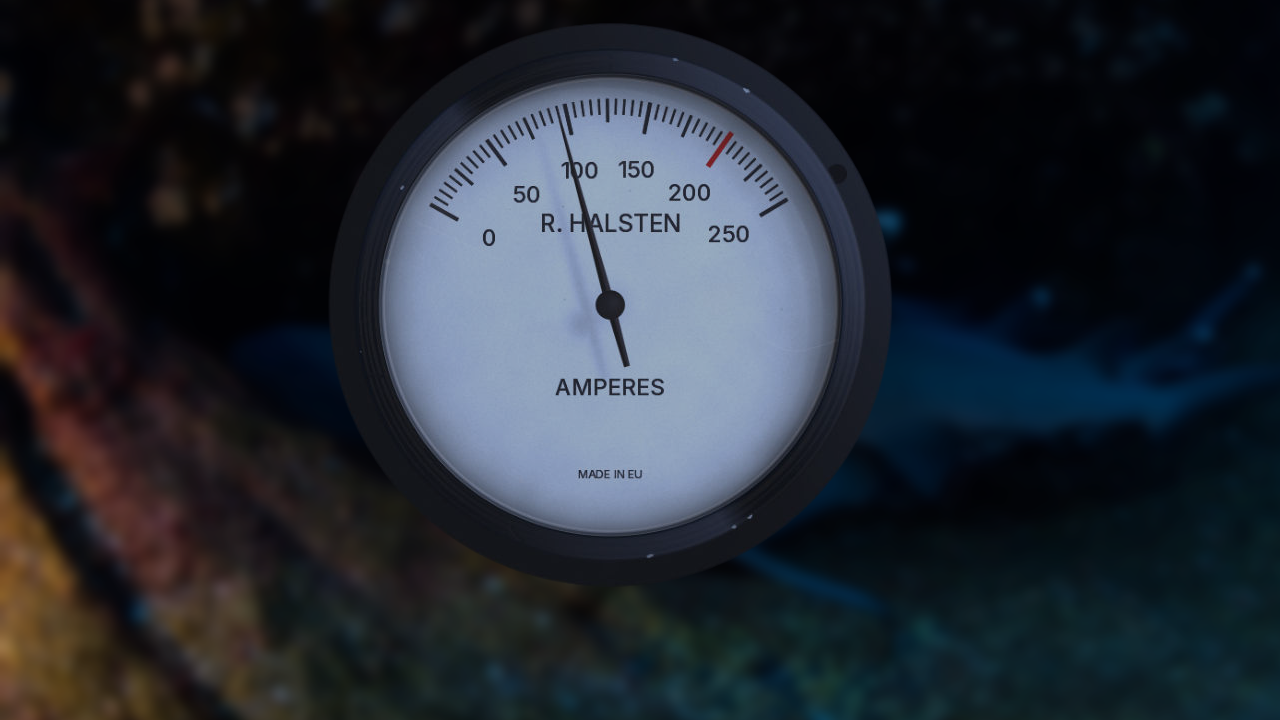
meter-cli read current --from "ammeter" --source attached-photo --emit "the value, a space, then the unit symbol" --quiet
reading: 95 A
